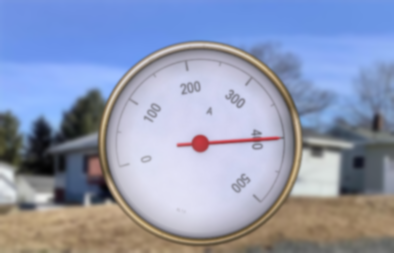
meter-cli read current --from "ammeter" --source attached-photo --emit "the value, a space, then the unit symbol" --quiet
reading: 400 A
